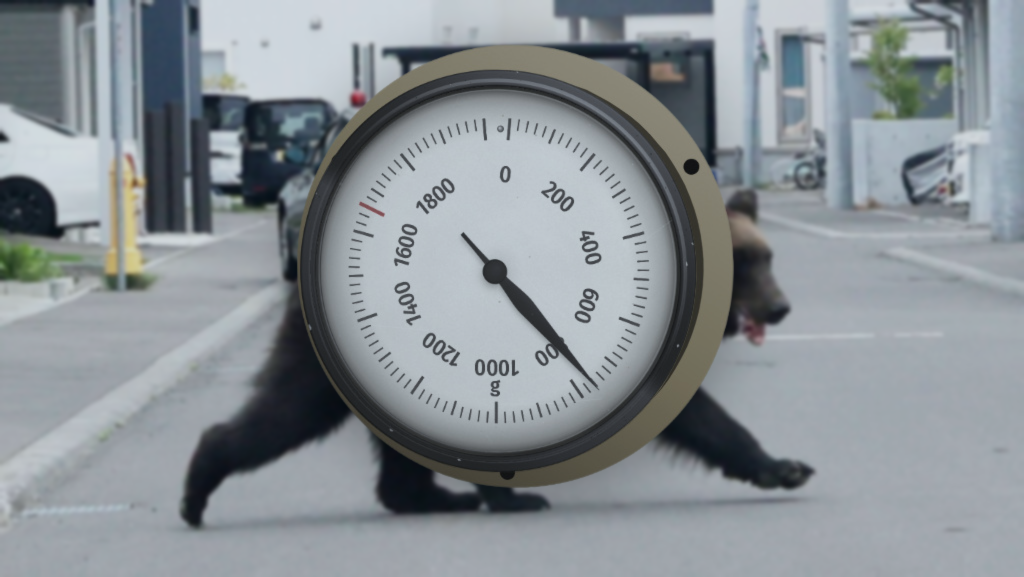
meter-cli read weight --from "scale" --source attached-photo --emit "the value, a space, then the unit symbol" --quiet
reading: 760 g
